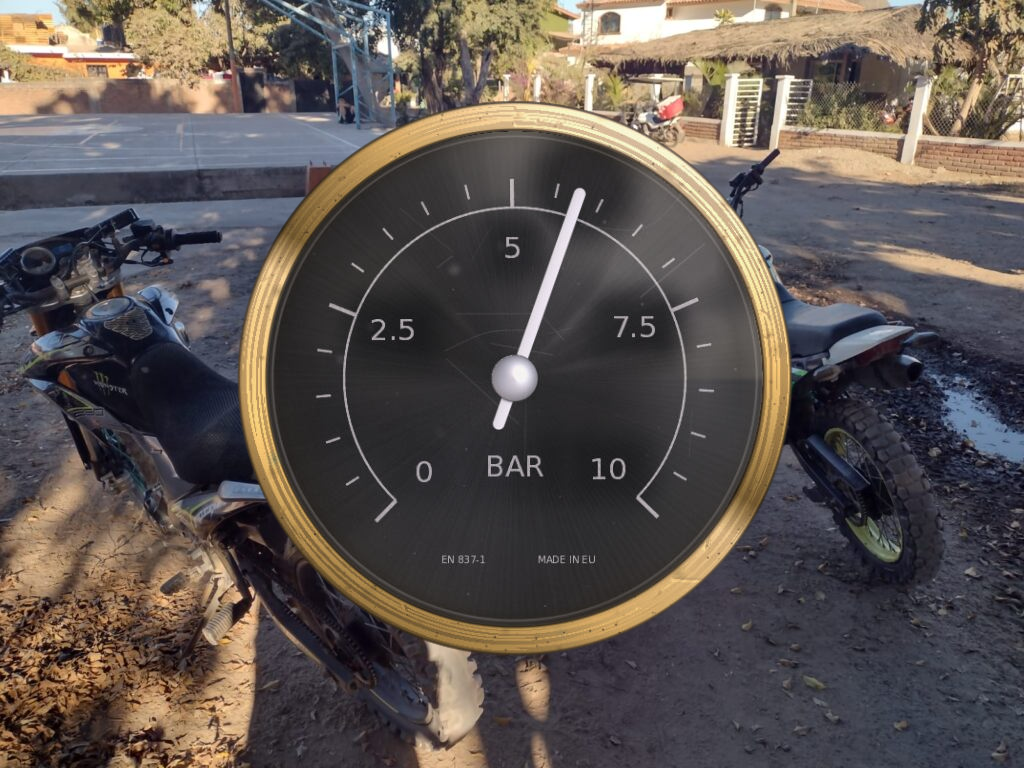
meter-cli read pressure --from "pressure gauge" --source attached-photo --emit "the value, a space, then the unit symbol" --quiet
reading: 5.75 bar
